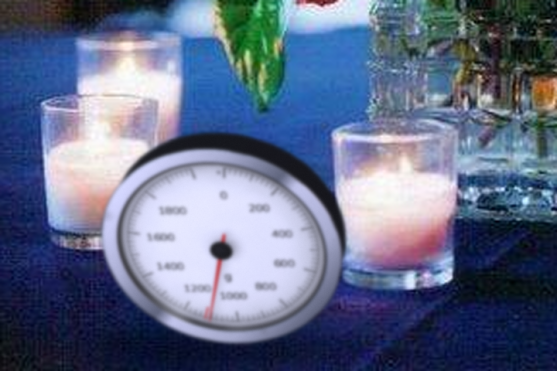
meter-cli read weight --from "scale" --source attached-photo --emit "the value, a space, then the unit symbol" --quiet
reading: 1100 g
